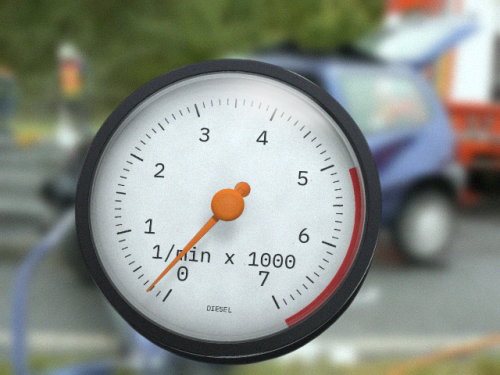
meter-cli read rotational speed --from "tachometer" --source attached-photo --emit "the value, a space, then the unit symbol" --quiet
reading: 200 rpm
